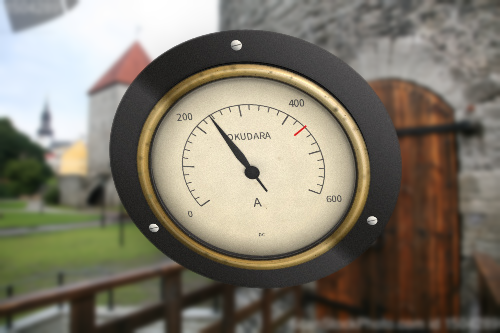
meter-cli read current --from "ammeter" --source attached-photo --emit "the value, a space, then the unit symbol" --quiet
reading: 240 A
